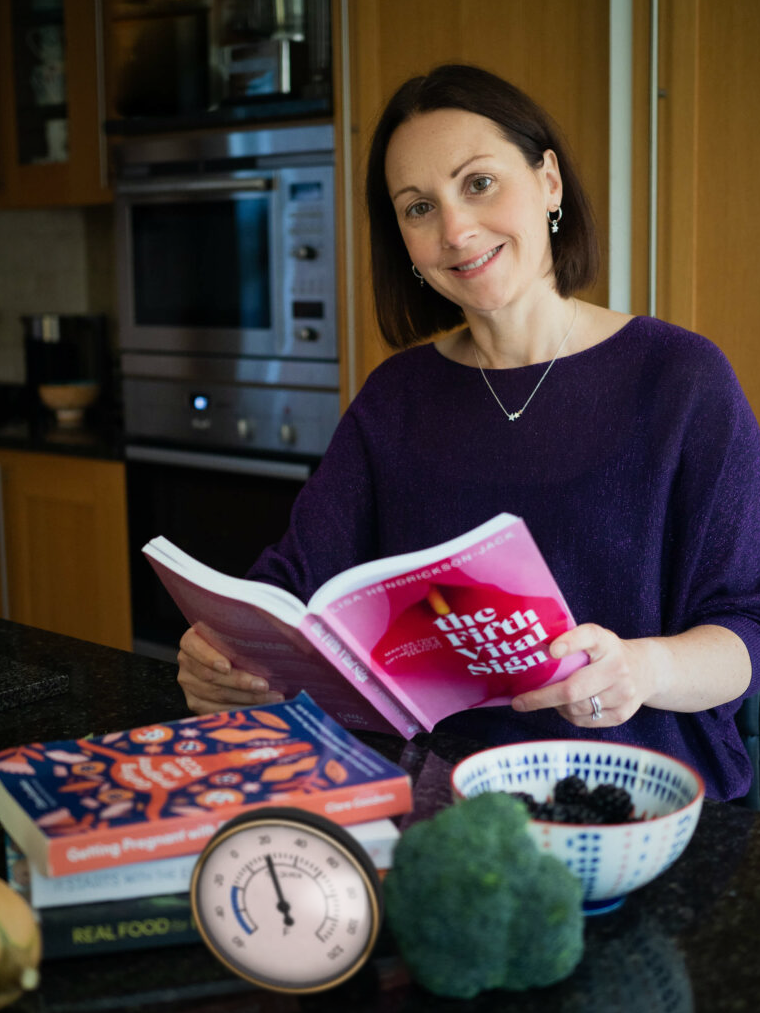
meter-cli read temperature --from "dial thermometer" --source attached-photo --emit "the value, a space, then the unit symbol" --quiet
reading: 20 °F
